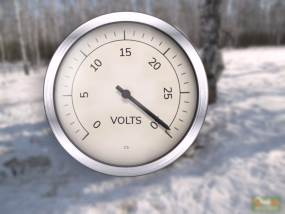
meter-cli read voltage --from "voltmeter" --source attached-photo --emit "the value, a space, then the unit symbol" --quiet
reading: 29.5 V
